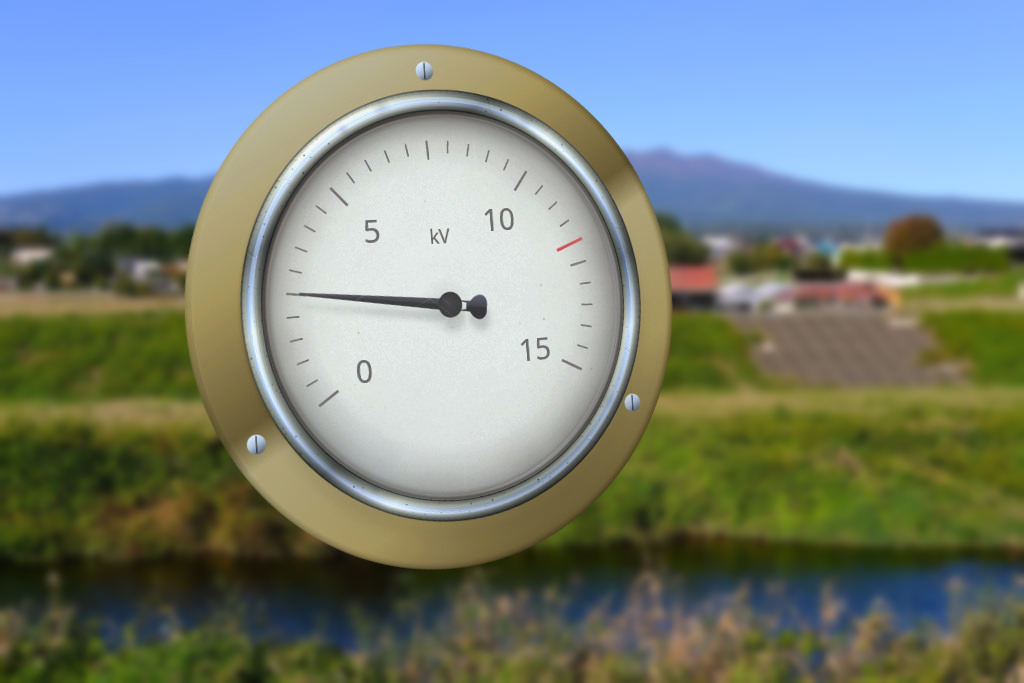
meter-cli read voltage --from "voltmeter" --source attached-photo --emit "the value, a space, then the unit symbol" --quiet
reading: 2.5 kV
